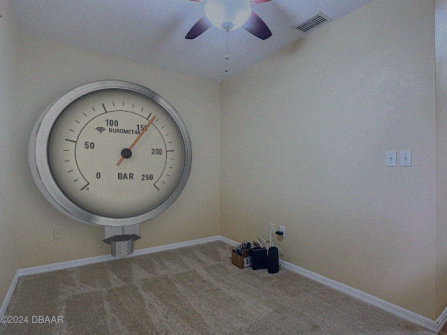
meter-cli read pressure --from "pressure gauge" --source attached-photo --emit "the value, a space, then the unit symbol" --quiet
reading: 155 bar
